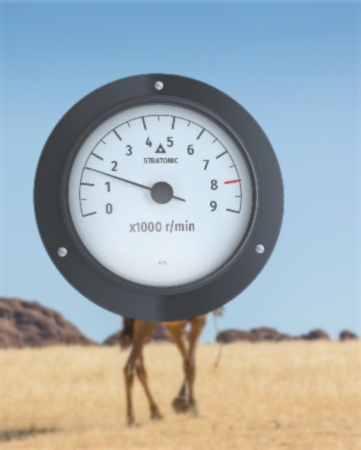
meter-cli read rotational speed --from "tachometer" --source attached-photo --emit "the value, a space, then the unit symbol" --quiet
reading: 1500 rpm
